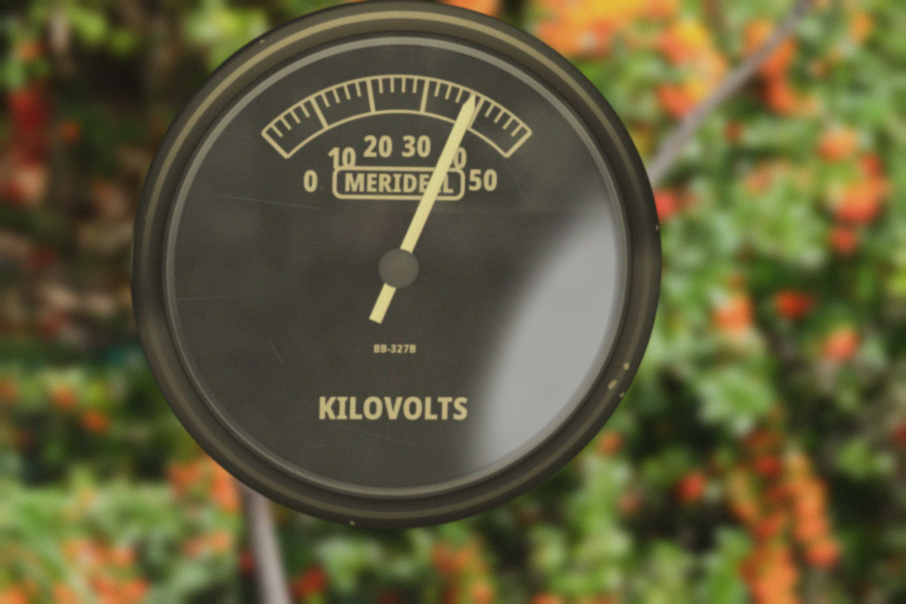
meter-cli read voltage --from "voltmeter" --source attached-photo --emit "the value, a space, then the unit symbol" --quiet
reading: 38 kV
